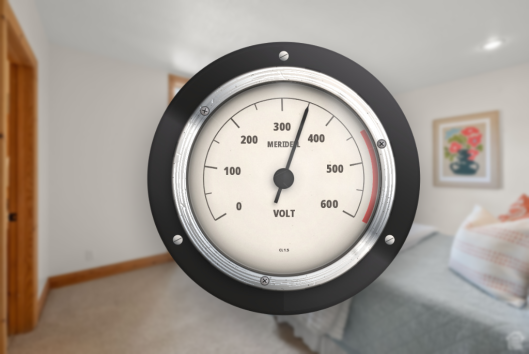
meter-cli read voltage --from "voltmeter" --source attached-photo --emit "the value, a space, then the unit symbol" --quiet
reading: 350 V
